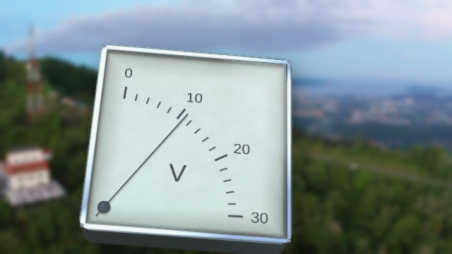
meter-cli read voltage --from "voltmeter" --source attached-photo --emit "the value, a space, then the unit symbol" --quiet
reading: 11 V
